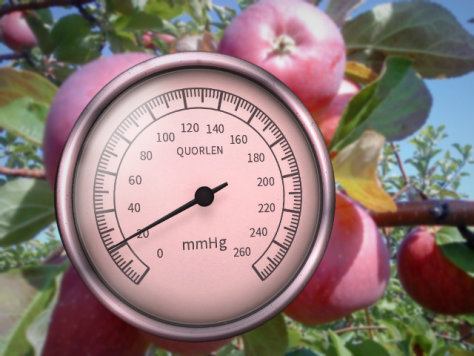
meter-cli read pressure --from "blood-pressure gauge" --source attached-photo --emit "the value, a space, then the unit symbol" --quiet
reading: 22 mmHg
